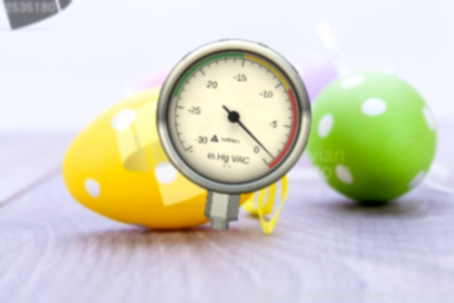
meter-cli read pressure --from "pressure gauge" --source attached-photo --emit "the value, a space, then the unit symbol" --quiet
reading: -1 inHg
